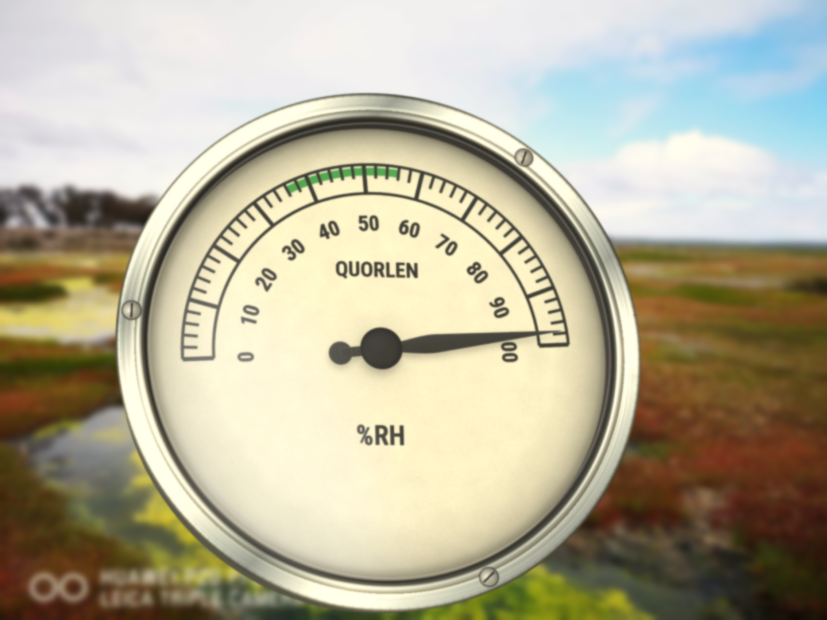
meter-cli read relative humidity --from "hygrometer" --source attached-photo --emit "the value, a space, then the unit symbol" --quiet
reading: 98 %
